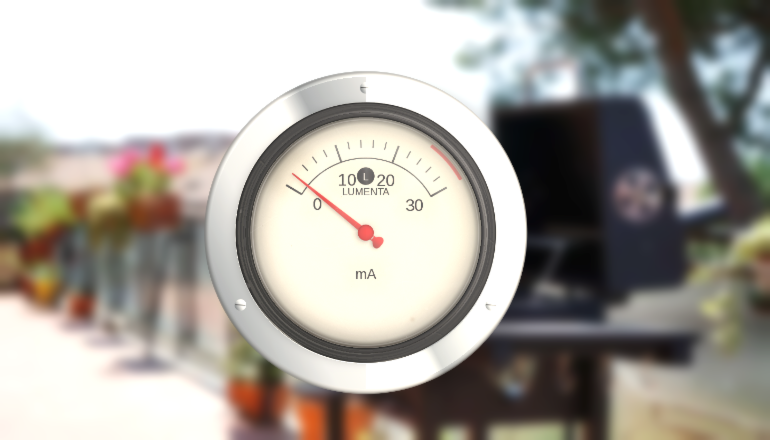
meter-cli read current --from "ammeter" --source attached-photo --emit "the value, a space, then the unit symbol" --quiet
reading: 2 mA
